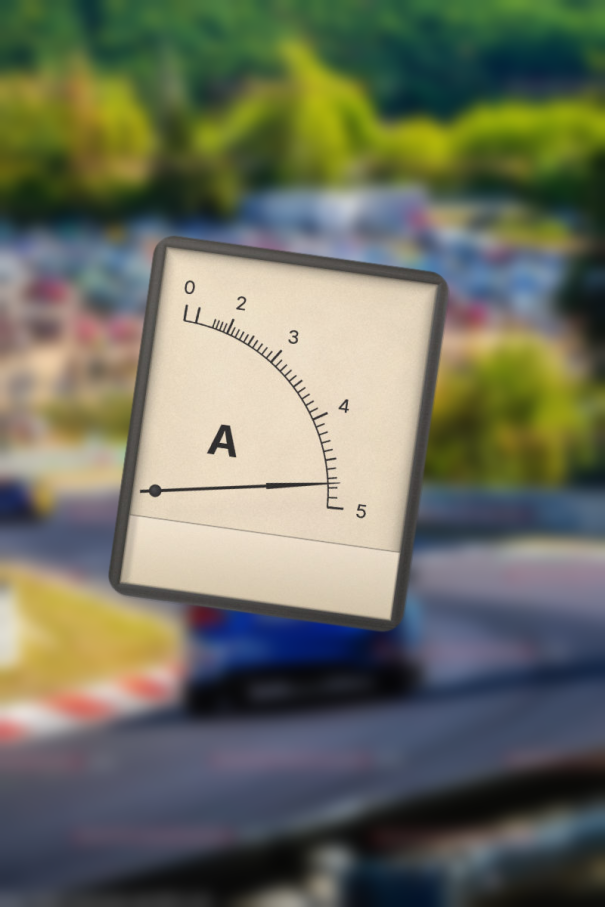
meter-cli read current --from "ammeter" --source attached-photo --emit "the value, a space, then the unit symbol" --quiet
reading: 4.75 A
